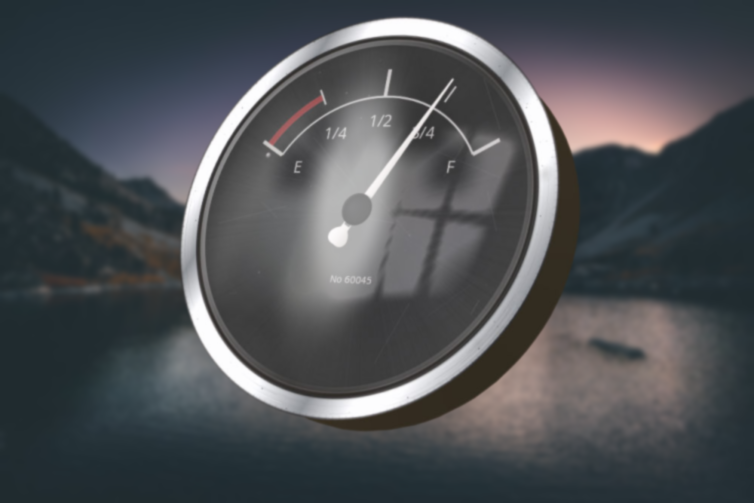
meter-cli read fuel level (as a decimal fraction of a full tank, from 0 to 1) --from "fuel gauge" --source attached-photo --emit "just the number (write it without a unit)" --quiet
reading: 0.75
